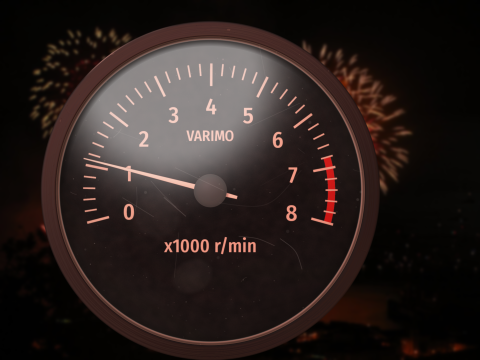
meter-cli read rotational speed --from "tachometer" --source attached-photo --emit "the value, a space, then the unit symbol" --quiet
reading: 1100 rpm
